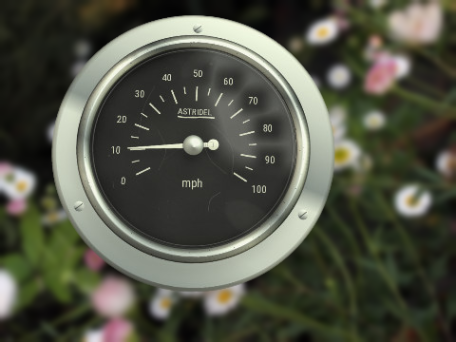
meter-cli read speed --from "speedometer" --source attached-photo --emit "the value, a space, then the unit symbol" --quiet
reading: 10 mph
